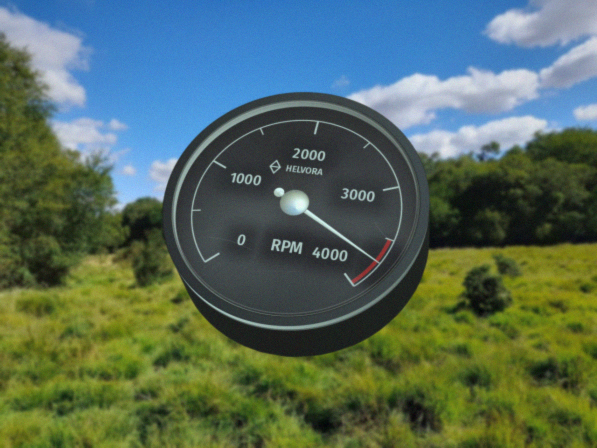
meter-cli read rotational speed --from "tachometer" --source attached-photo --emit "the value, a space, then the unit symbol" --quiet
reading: 3750 rpm
